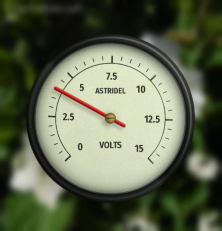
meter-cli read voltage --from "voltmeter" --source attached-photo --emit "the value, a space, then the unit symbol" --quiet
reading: 4 V
